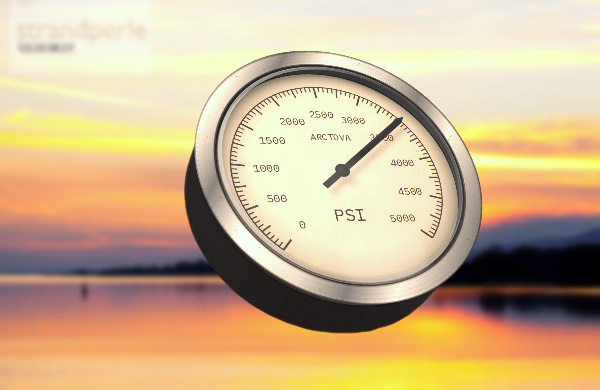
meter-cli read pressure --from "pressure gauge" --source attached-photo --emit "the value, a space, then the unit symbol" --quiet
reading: 3500 psi
